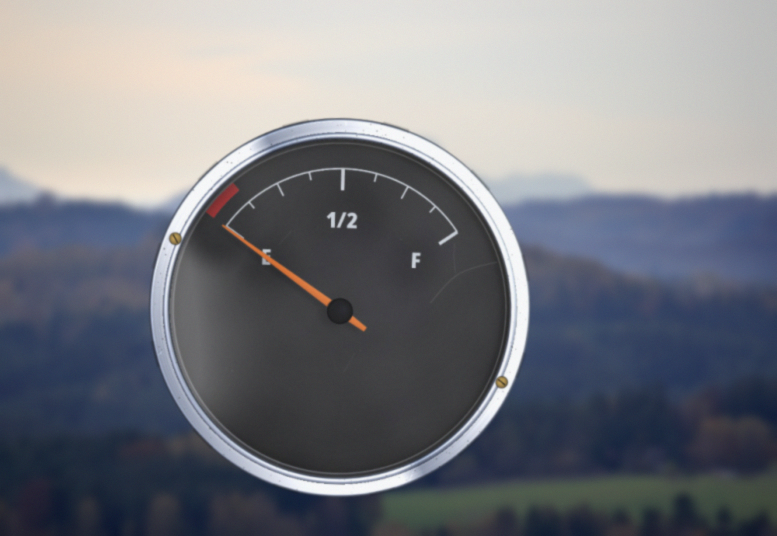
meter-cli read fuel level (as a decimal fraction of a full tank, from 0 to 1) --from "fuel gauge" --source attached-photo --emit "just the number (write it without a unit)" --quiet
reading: 0
